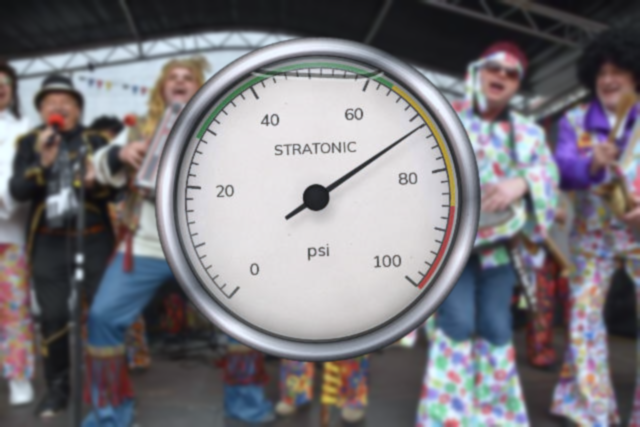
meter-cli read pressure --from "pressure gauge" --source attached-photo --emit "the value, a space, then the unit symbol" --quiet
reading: 72 psi
